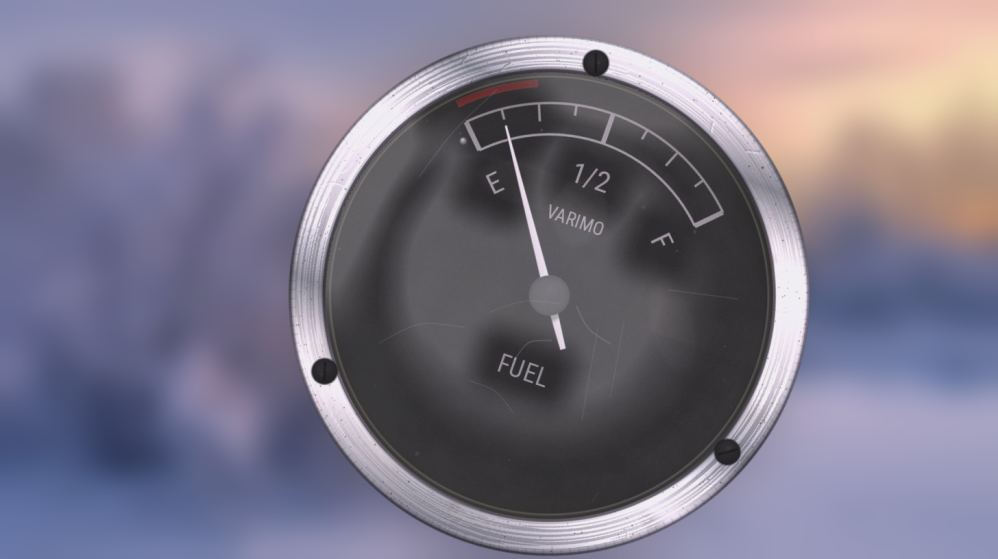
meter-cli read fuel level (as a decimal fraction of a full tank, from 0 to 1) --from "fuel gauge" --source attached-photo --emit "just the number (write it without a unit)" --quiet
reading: 0.125
